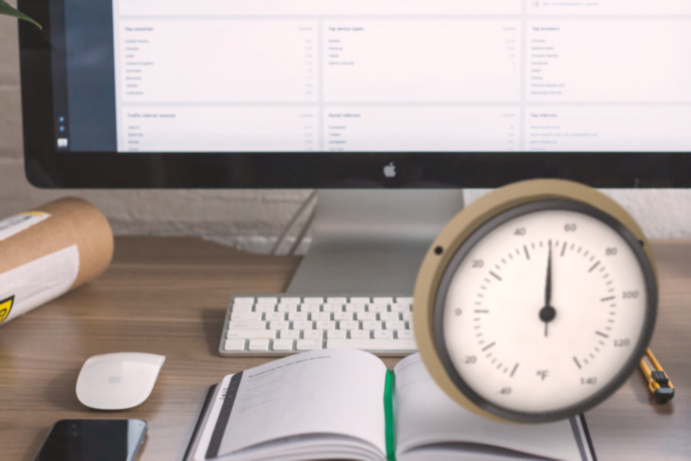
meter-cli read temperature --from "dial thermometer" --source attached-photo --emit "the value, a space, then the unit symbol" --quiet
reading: 52 °F
